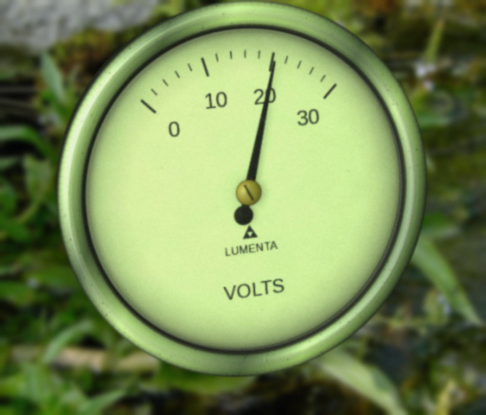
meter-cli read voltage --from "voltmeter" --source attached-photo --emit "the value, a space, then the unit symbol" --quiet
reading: 20 V
